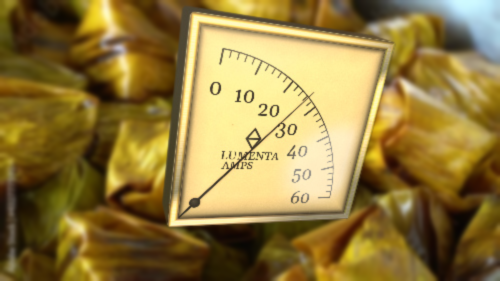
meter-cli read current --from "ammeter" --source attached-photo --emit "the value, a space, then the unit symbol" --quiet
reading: 26 A
